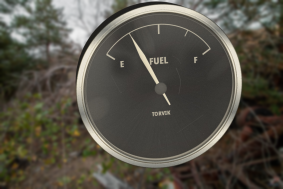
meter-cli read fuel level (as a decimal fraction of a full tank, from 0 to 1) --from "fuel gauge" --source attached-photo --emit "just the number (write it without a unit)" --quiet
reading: 0.25
